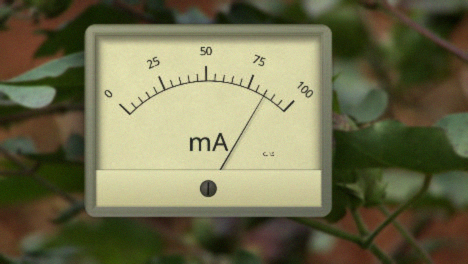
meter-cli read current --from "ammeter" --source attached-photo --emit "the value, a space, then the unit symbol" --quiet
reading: 85 mA
